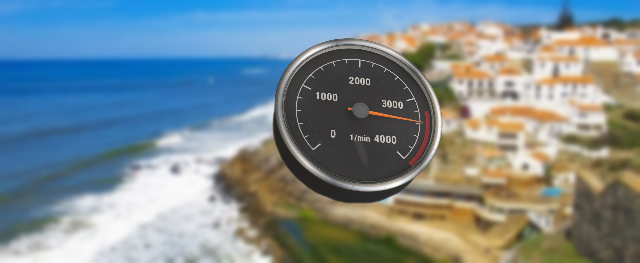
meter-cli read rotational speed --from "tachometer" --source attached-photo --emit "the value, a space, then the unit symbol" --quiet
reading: 3400 rpm
